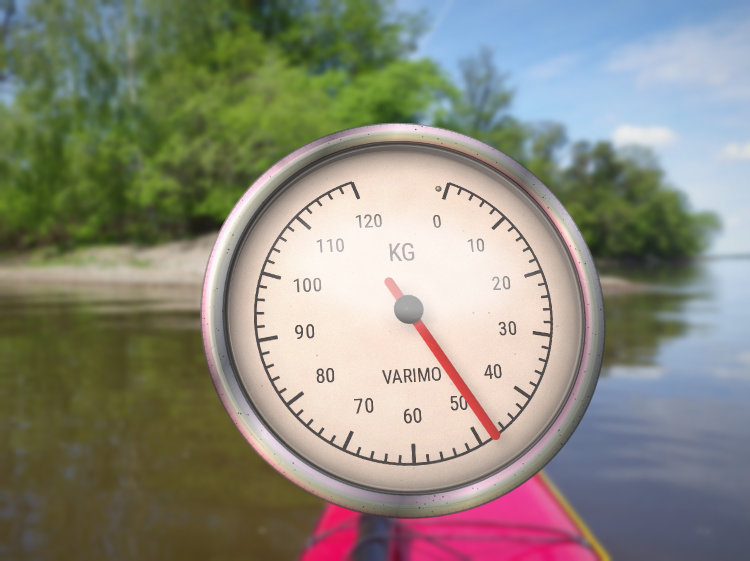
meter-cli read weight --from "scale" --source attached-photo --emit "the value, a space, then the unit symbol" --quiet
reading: 48 kg
